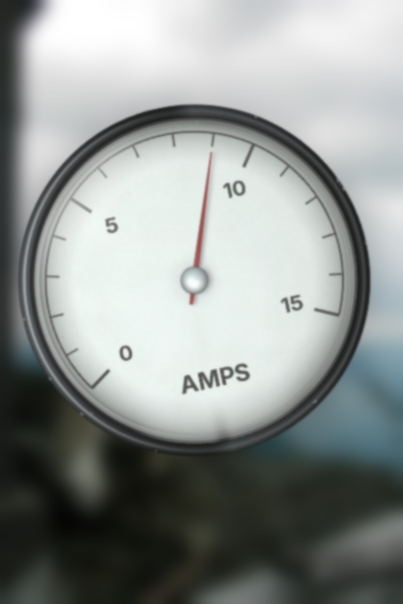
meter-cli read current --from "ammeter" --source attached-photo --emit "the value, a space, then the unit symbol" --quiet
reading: 9 A
